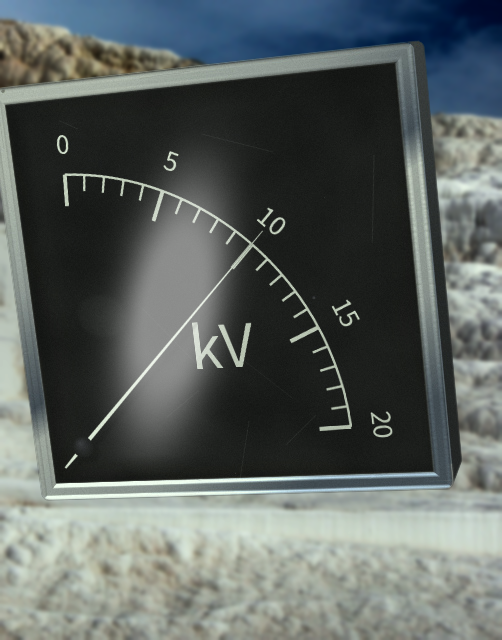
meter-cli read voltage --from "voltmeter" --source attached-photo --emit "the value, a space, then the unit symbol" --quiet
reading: 10 kV
